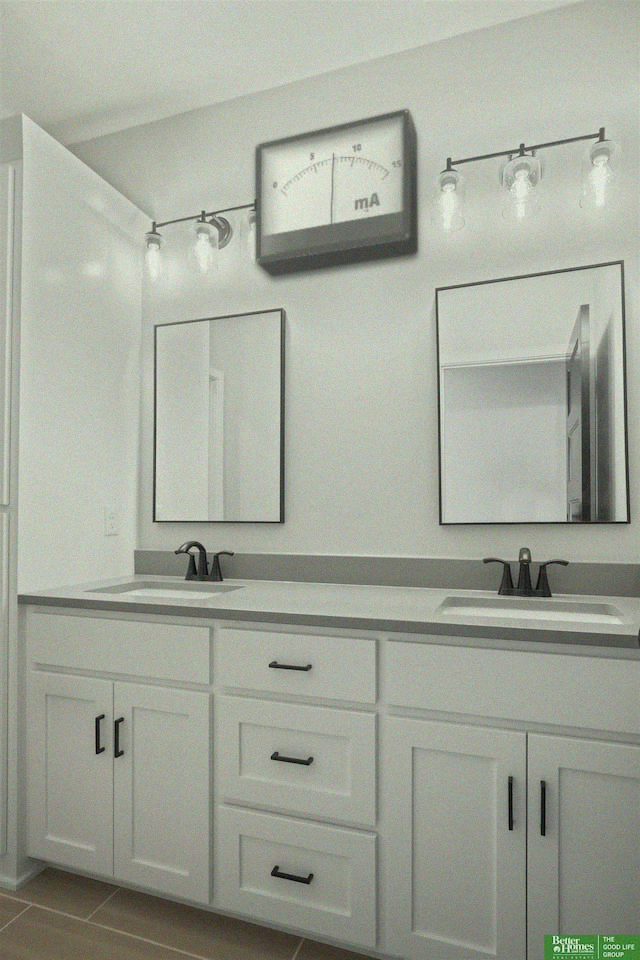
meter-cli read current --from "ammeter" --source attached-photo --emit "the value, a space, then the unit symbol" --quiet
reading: 7.5 mA
